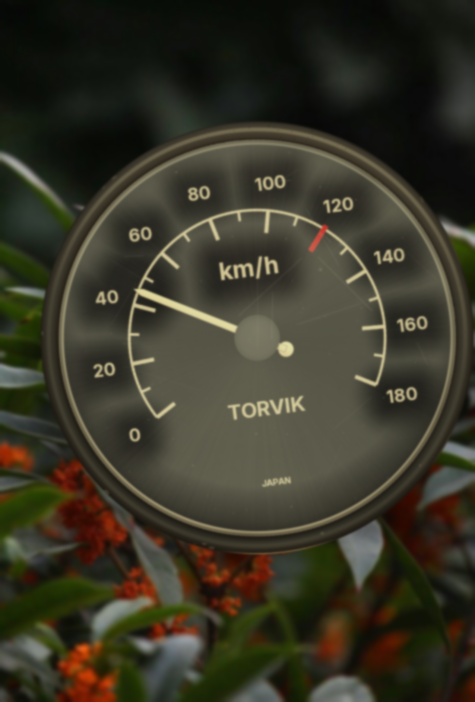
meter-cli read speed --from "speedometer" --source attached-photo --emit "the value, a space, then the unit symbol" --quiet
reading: 45 km/h
